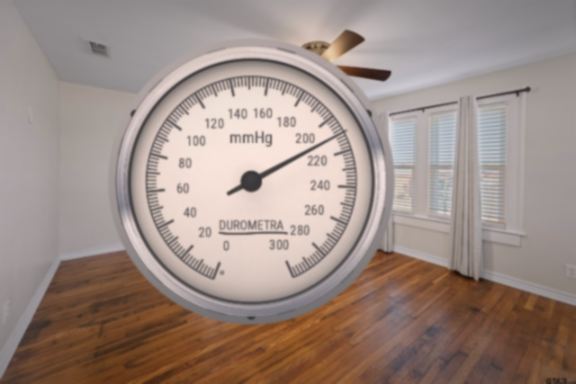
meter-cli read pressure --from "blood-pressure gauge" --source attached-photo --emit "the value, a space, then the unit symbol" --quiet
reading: 210 mmHg
